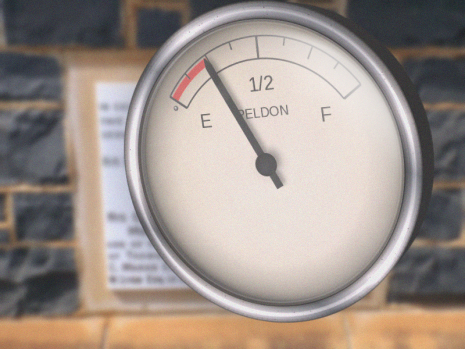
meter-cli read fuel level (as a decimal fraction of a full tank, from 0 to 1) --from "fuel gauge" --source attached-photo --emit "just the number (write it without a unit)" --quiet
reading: 0.25
